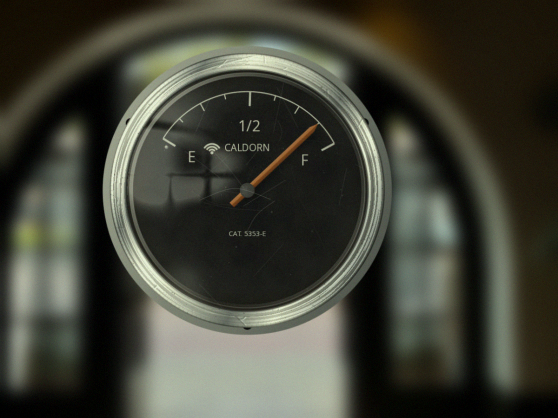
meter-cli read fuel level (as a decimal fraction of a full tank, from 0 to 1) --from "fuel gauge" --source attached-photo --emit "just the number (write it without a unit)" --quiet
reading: 0.875
